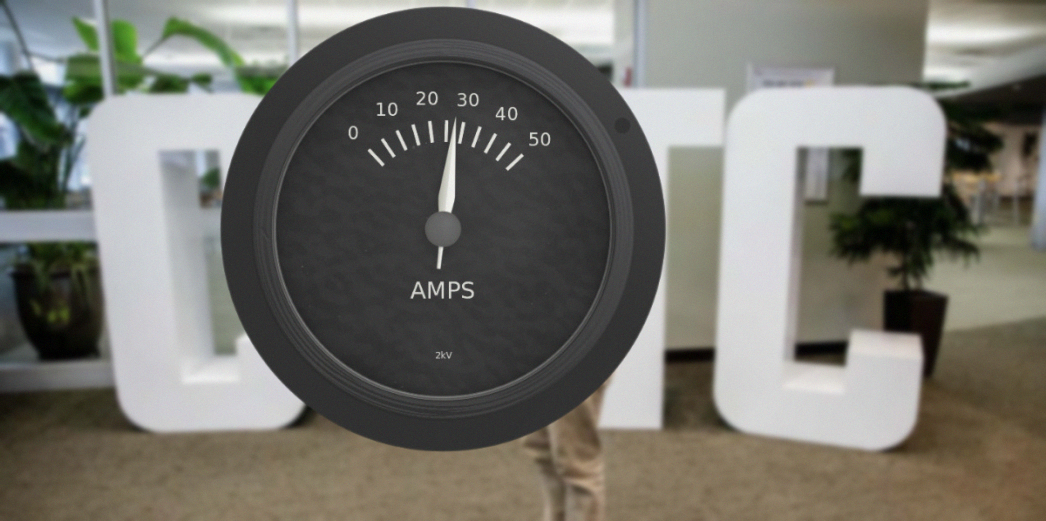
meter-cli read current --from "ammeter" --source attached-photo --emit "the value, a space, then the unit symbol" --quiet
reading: 27.5 A
